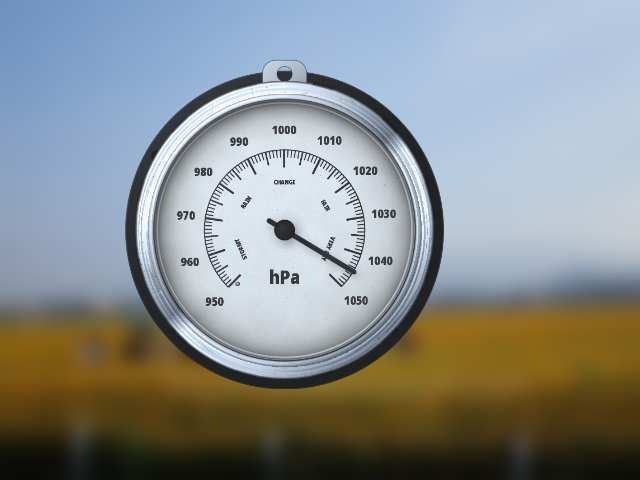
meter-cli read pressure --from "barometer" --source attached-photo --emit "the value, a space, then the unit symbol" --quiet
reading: 1045 hPa
